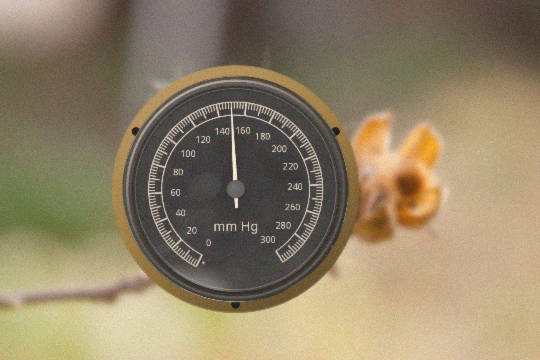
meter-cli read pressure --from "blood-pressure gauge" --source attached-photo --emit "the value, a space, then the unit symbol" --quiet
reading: 150 mmHg
